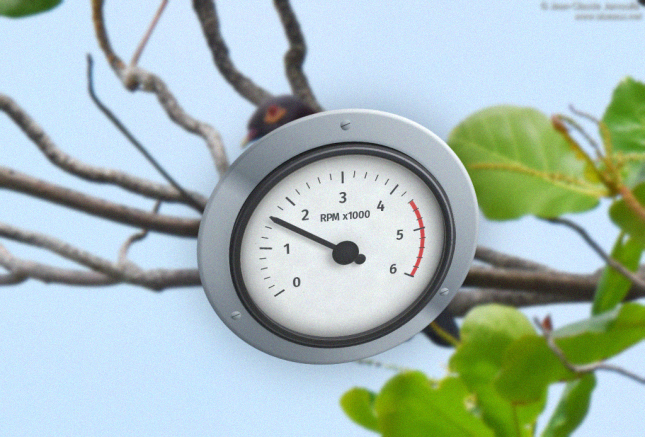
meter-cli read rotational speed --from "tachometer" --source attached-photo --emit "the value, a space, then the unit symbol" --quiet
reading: 1600 rpm
